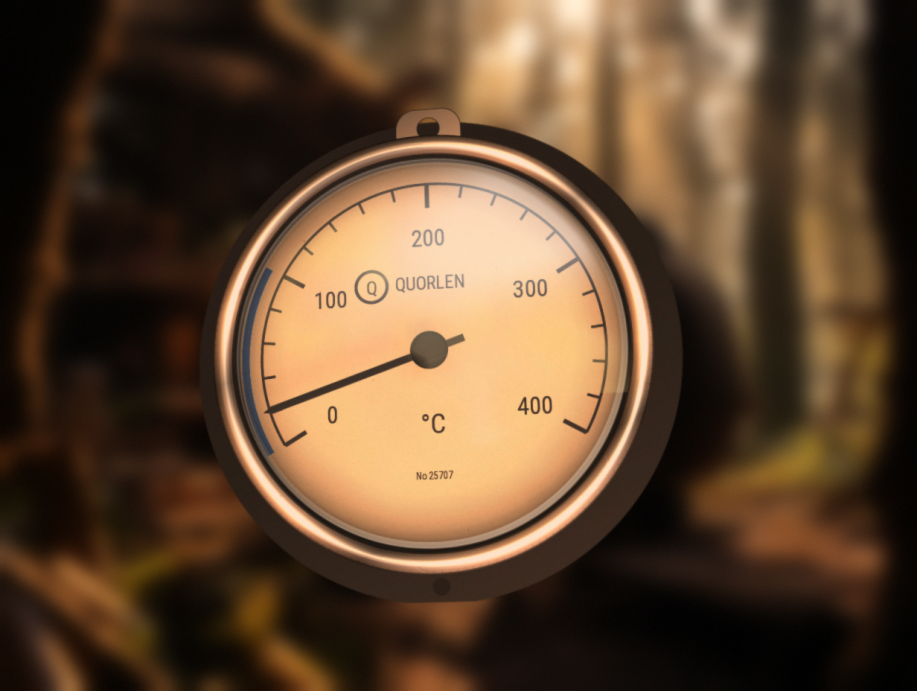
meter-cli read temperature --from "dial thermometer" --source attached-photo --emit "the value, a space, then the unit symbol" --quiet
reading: 20 °C
